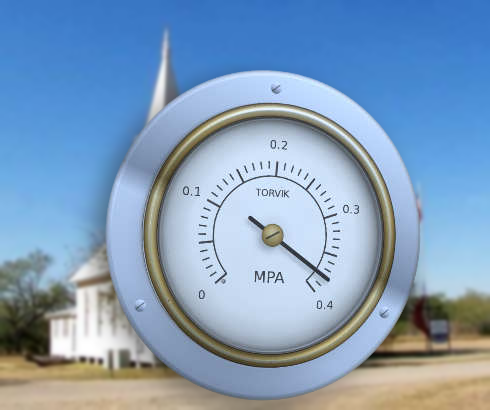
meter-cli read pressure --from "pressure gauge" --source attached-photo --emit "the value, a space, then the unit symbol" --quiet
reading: 0.38 MPa
